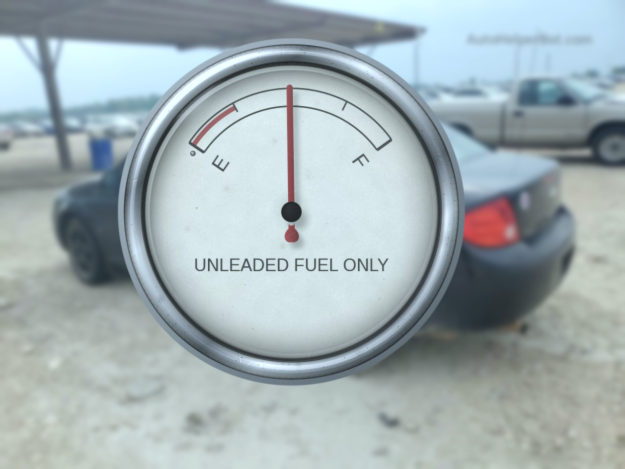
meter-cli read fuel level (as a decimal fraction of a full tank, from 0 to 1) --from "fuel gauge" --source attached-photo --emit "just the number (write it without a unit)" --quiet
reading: 0.5
